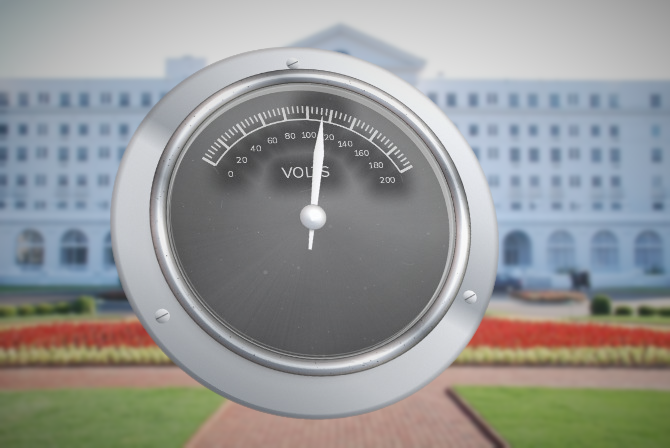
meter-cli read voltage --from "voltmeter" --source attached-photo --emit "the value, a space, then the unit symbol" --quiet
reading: 112 V
